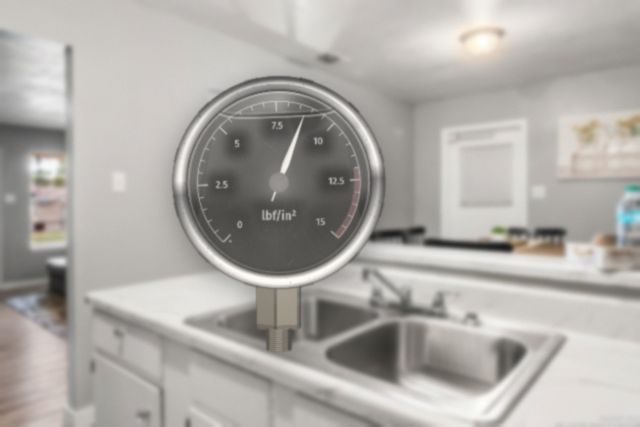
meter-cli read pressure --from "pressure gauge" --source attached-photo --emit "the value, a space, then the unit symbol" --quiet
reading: 8.75 psi
